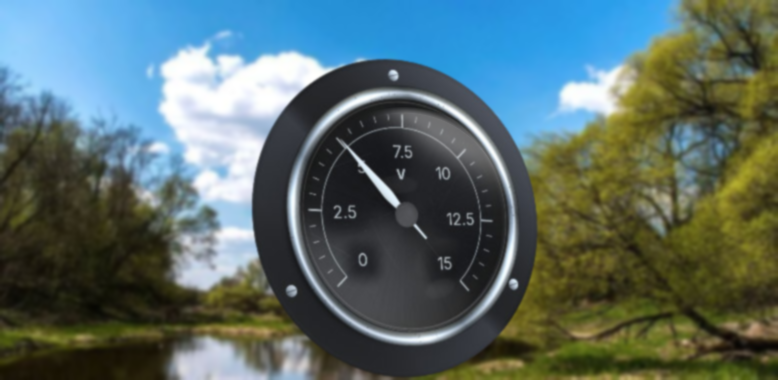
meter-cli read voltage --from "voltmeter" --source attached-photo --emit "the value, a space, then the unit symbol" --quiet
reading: 5 V
